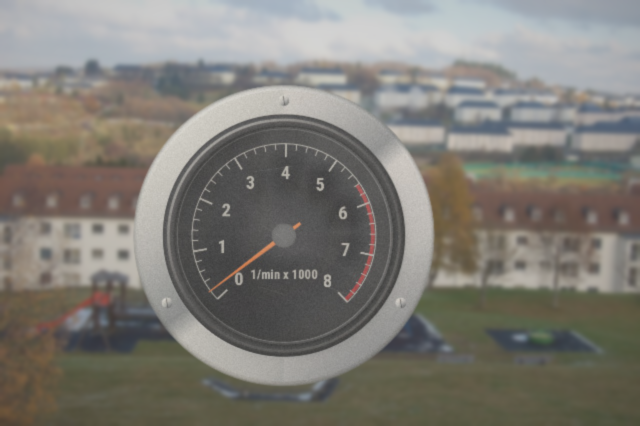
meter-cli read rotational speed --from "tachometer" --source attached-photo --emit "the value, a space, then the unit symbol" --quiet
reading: 200 rpm
